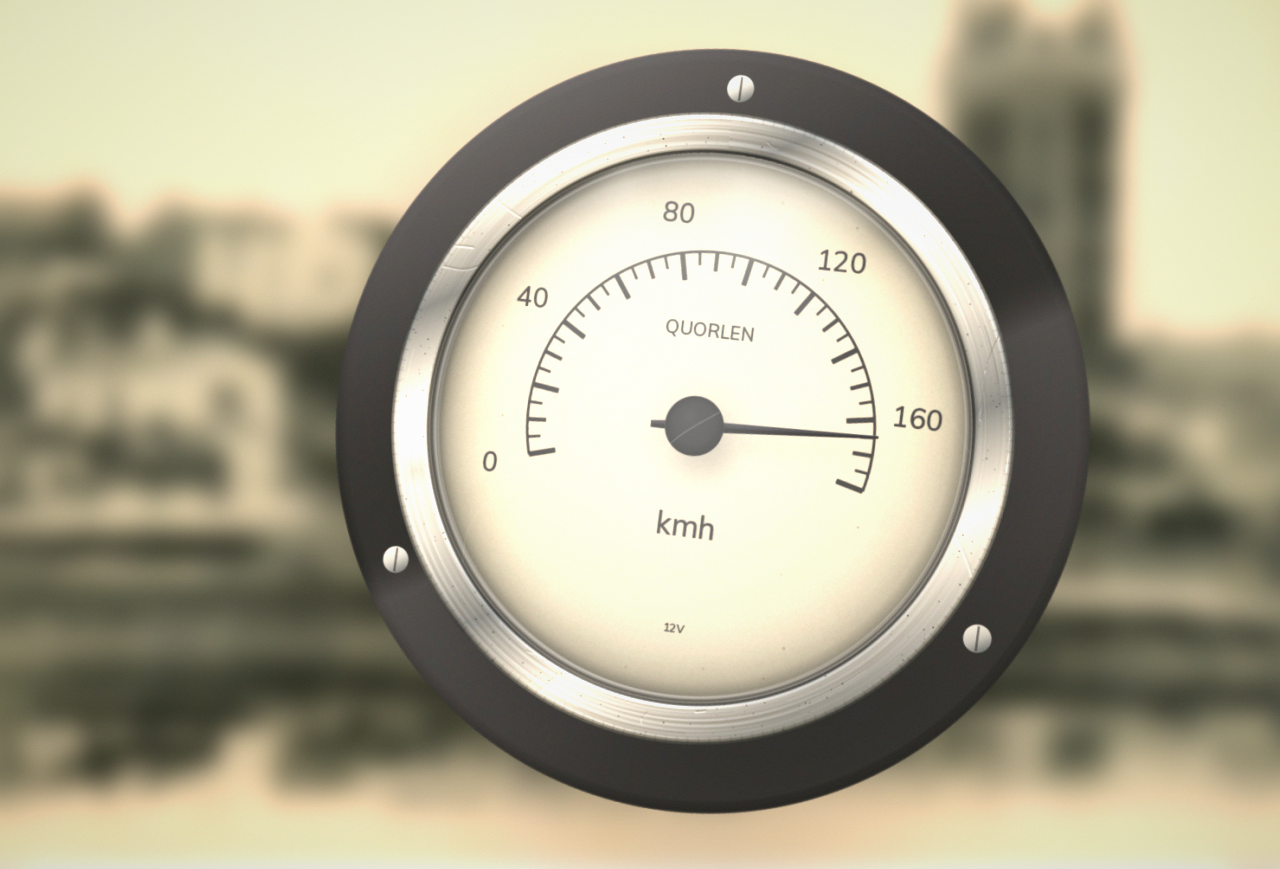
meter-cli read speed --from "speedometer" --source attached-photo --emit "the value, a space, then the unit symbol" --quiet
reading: 165 km/h
